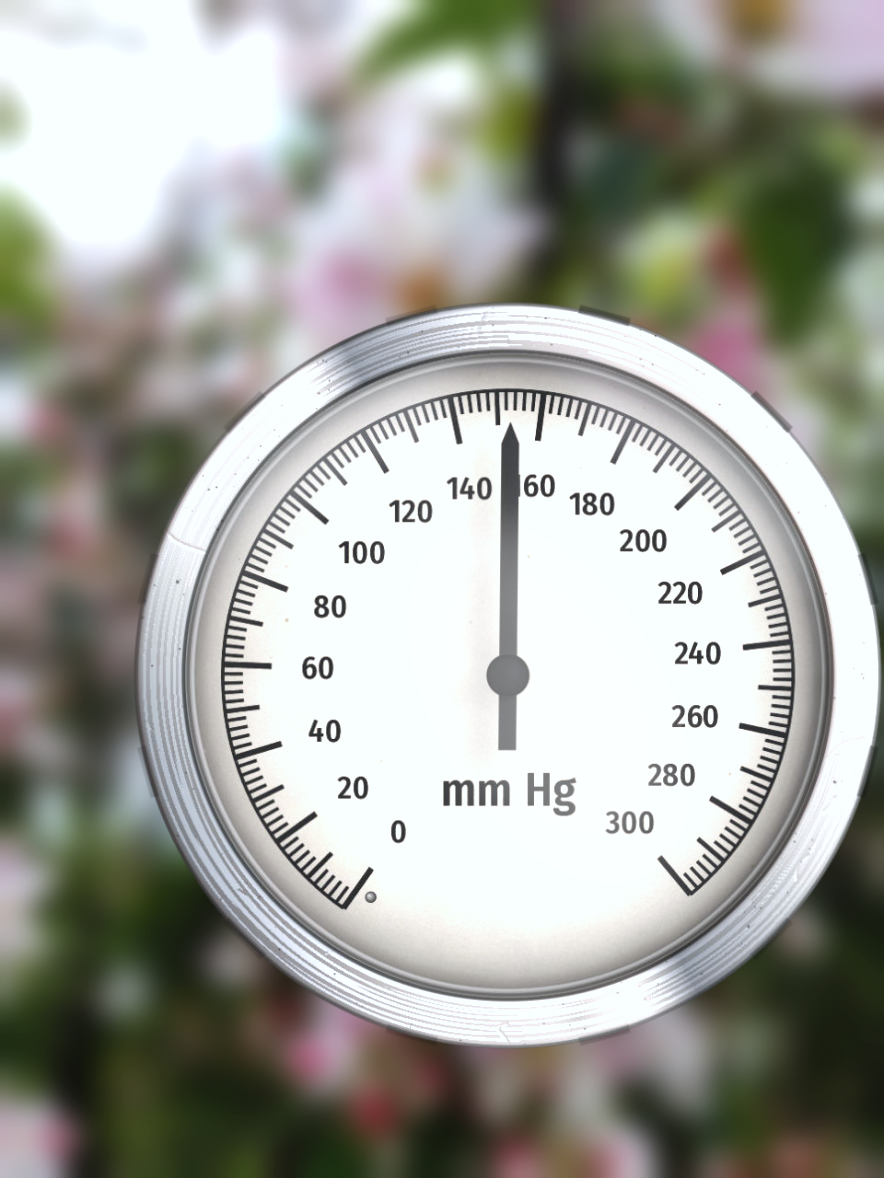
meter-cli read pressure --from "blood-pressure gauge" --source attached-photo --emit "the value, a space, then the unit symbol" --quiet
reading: 153 mmHg
